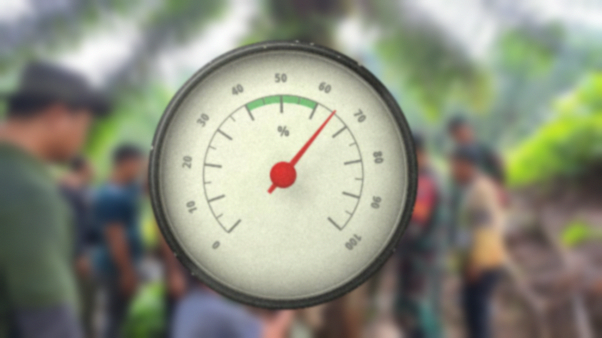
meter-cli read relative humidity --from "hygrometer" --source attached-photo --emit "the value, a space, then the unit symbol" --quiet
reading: 65 %
